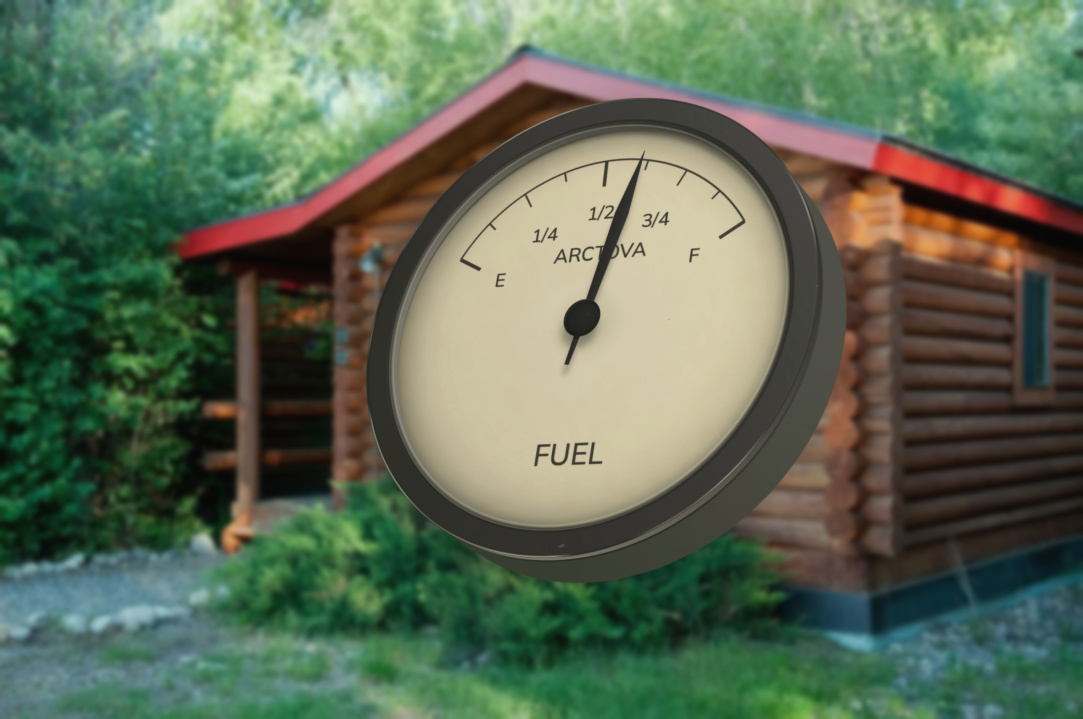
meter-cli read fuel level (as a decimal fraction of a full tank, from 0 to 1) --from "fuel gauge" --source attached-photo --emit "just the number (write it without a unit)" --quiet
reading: 0.625
